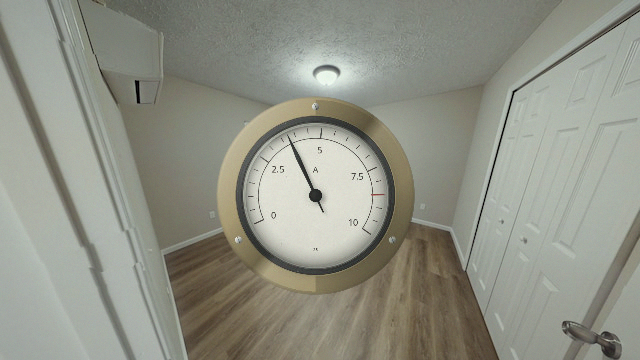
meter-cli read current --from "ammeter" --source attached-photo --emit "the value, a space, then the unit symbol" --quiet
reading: 3.75 A
